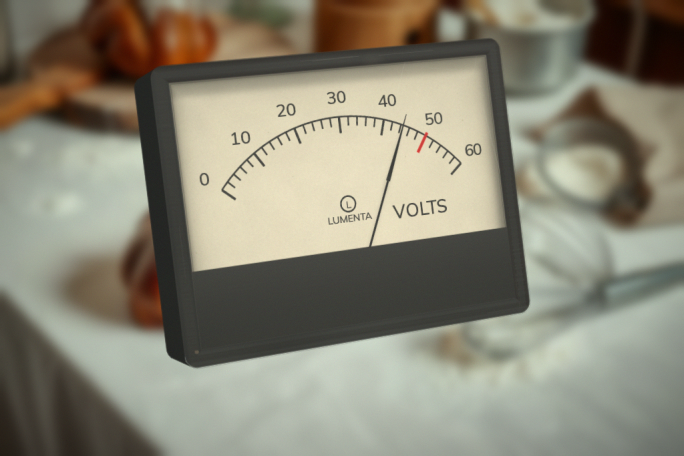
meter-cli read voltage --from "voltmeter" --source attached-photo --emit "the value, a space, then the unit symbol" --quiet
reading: 44 V
